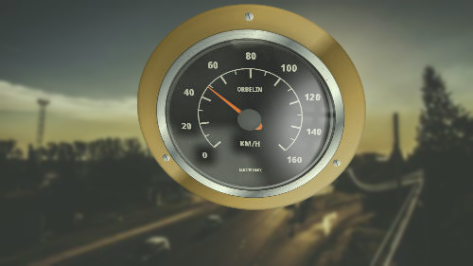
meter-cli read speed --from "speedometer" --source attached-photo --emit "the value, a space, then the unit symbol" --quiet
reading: 50 km/h
